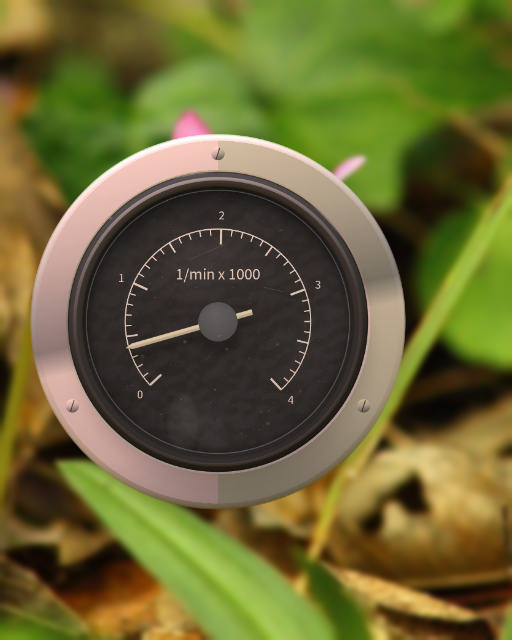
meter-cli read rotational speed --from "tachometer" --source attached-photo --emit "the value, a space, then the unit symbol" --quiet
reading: 400 rpm
